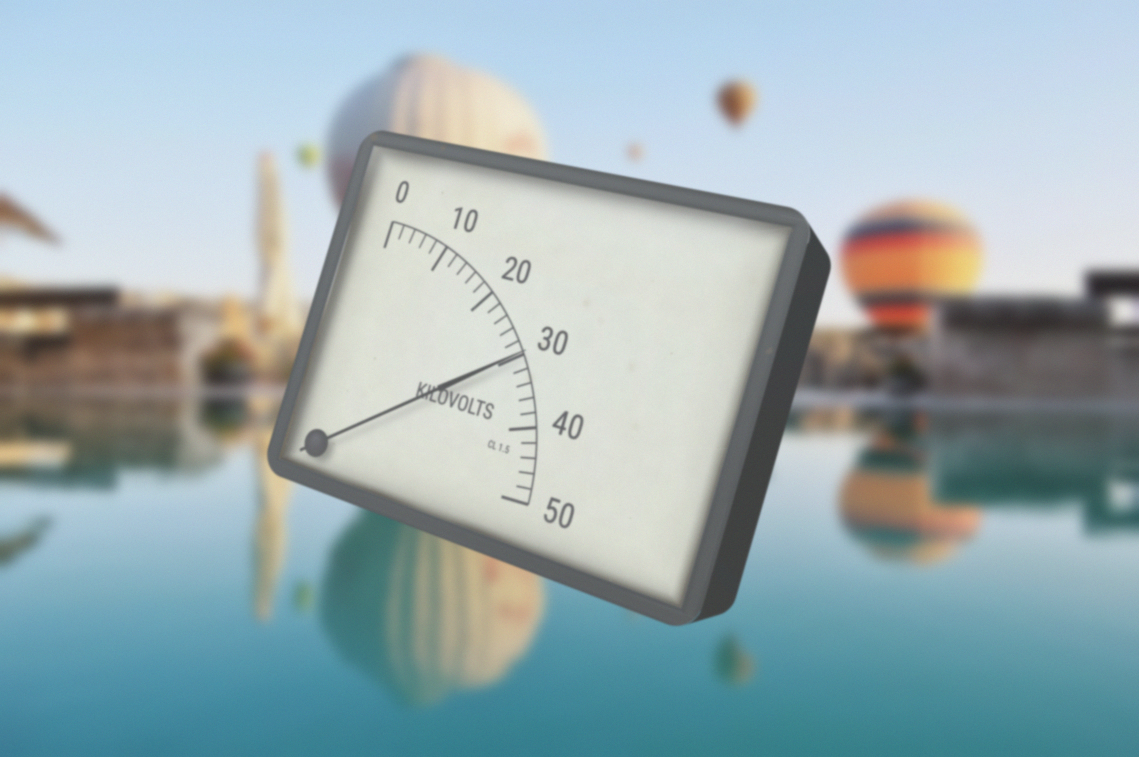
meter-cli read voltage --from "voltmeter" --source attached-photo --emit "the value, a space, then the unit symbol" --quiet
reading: 30 kV
